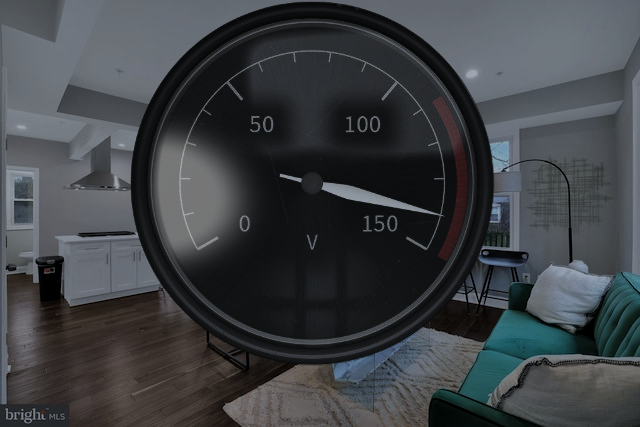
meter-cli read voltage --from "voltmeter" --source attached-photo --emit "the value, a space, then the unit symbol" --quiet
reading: 140 V
